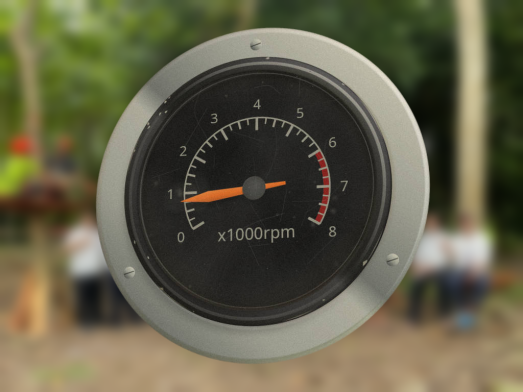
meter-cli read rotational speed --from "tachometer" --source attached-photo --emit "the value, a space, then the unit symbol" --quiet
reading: 750 rpm
